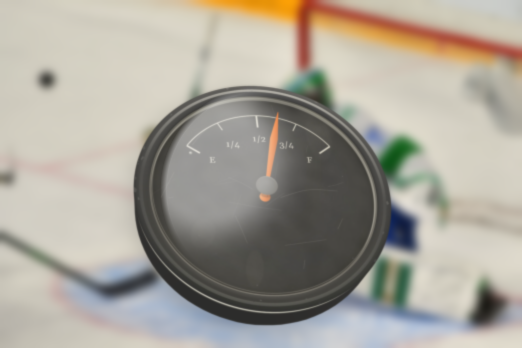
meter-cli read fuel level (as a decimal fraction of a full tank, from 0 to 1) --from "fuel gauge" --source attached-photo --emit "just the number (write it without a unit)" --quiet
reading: 0.625
